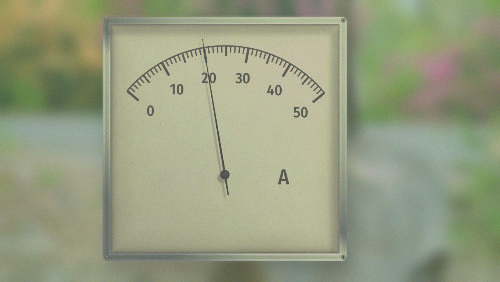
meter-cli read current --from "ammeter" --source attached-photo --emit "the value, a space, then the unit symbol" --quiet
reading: 20 A
